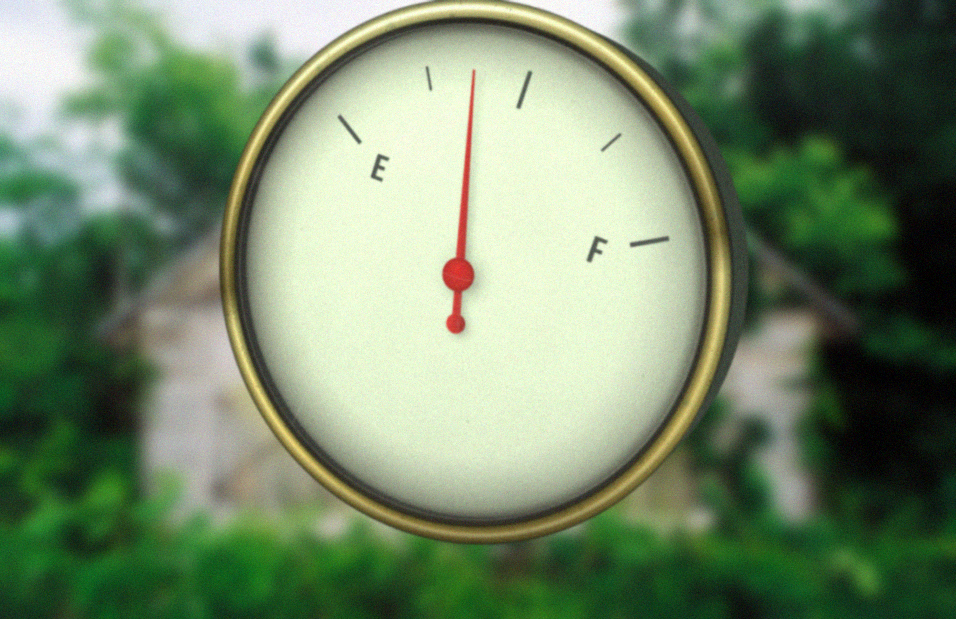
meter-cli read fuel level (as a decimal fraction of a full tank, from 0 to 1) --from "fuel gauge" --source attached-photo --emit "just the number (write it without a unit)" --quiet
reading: 0.375
